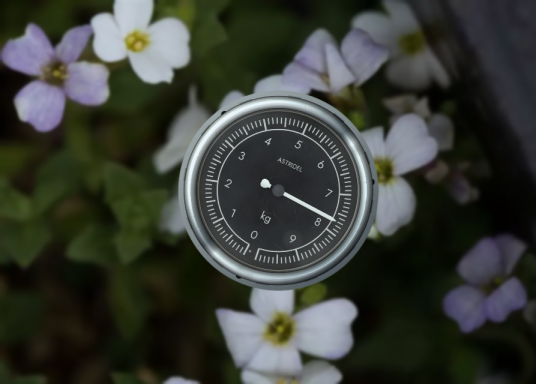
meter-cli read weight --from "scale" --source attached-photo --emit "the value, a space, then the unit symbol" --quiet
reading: 7.7 kg
